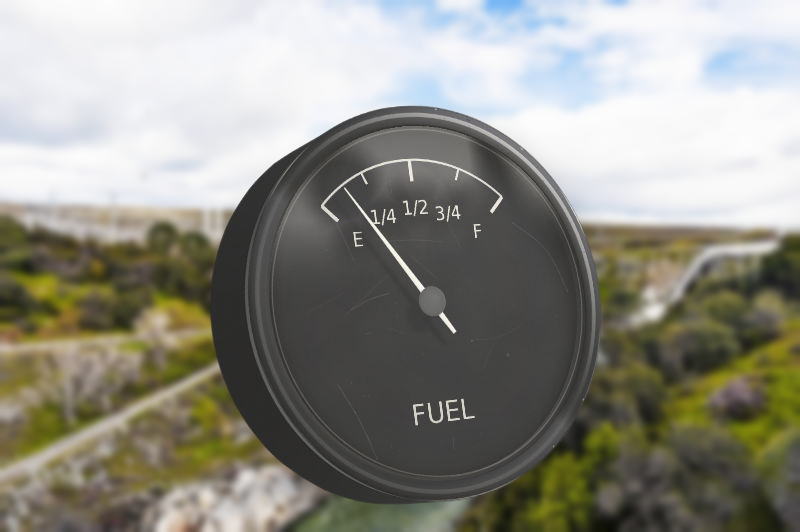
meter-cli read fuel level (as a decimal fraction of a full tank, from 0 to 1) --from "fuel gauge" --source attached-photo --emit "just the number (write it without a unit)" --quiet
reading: 0.125
